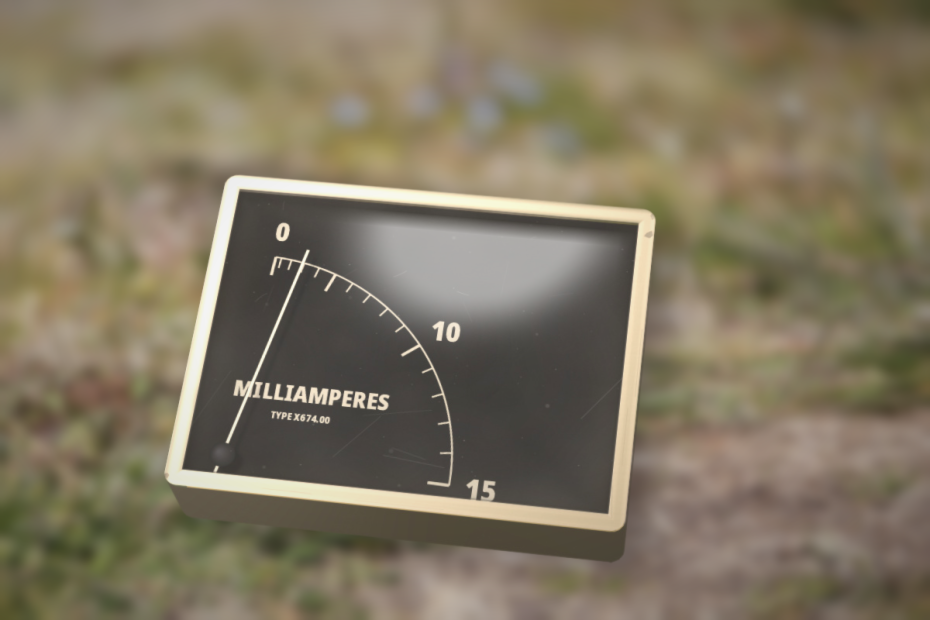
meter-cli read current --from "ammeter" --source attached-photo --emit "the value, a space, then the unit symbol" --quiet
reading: 3 mA
